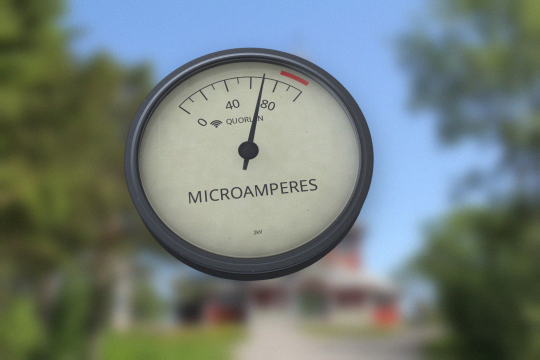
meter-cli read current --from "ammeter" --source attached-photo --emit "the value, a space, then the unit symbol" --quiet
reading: 70 µA
